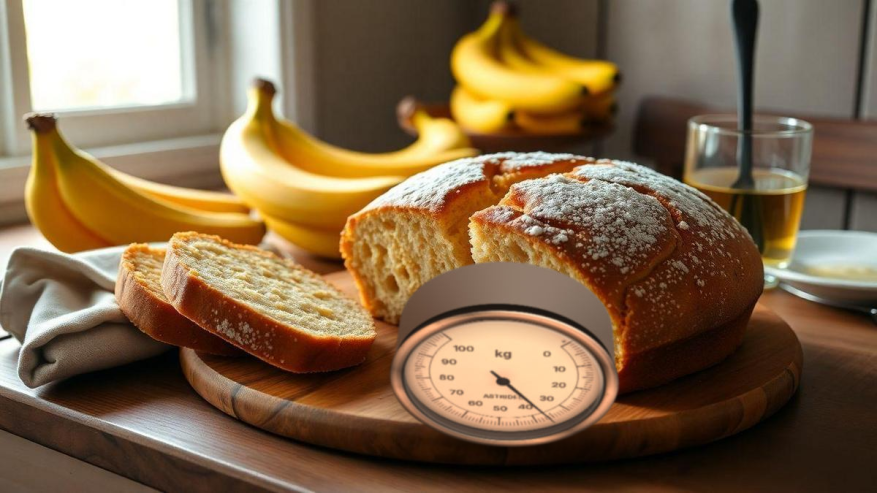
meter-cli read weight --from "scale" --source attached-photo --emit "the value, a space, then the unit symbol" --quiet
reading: 35 kg
